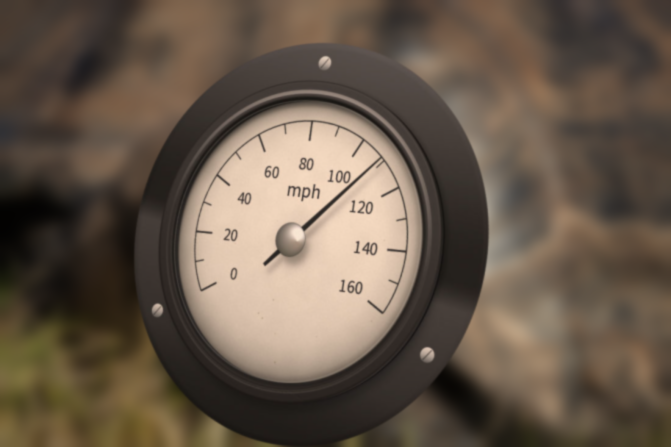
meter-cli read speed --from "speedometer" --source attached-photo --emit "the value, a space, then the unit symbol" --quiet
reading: 110 mph
